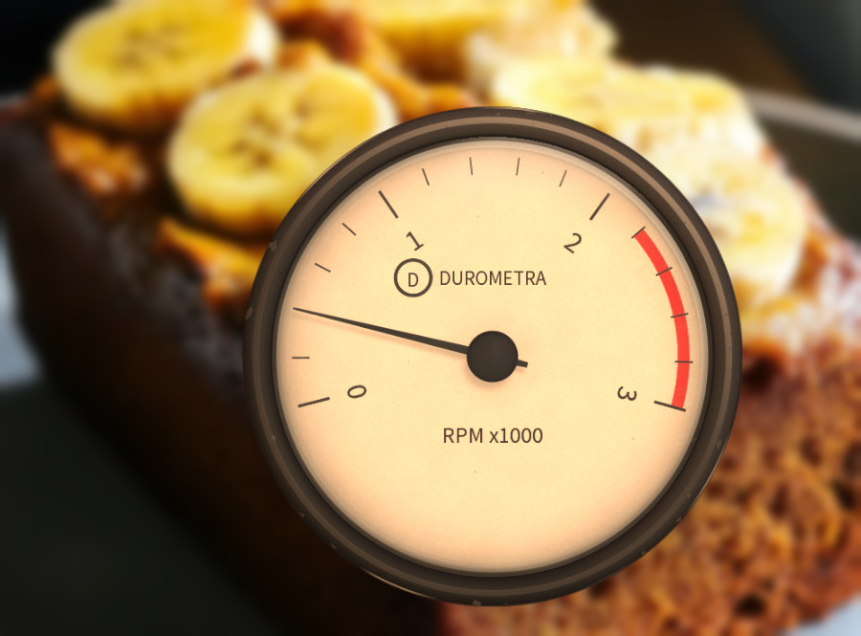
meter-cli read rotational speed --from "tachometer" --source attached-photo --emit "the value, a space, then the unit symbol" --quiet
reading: 400 rpm
